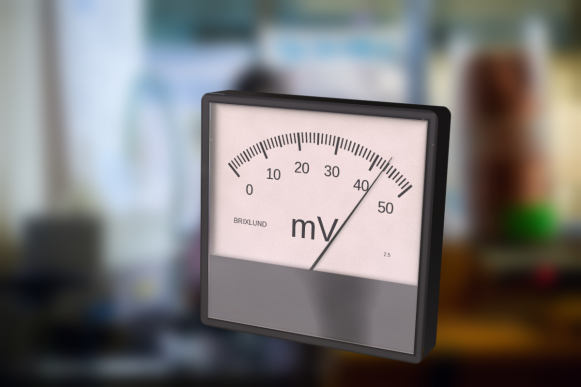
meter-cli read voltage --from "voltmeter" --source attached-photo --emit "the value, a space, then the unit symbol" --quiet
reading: 43 mV
